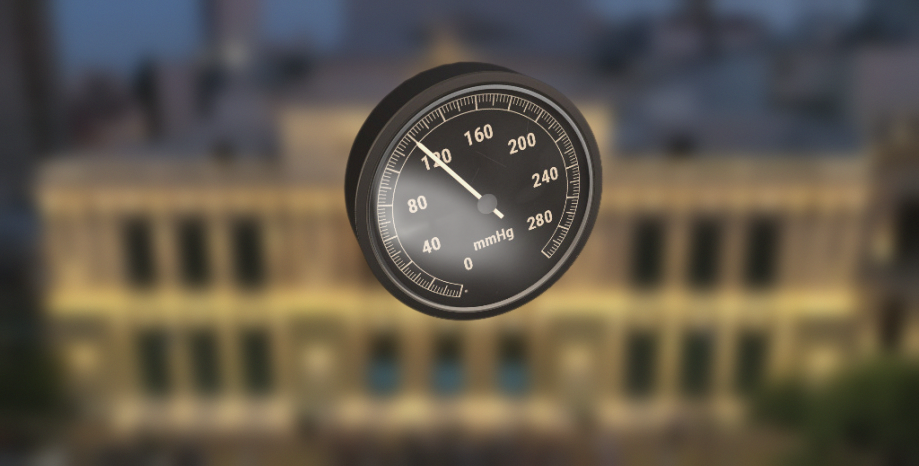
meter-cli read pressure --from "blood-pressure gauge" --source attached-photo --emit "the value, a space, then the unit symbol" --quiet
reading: 120 mmHg
